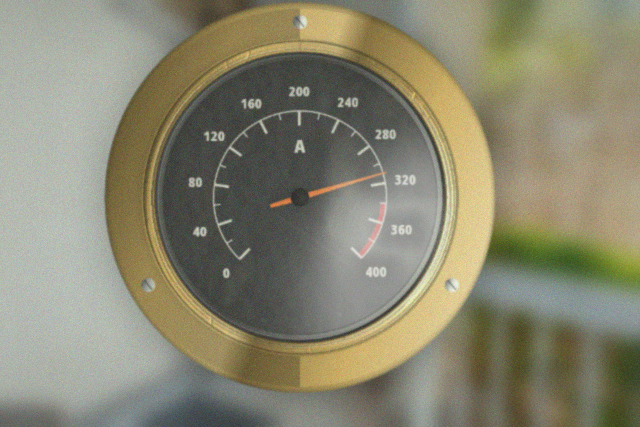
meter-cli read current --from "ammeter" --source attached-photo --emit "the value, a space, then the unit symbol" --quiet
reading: 310 A
